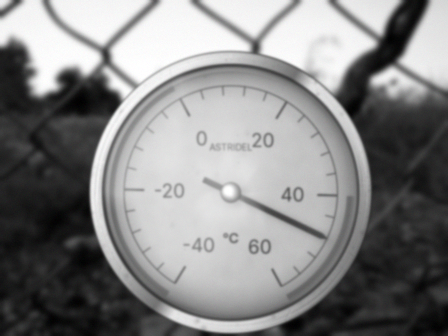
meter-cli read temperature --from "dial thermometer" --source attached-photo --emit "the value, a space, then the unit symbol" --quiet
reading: 48 °C
